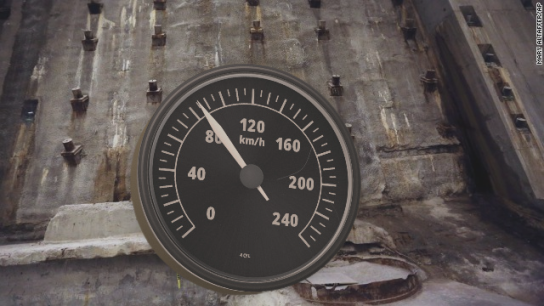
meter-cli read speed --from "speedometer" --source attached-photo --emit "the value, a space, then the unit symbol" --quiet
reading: 85 km/h
